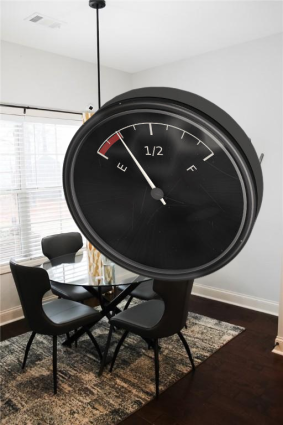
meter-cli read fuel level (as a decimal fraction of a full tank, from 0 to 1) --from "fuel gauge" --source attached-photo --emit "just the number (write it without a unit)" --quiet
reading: 0.25
